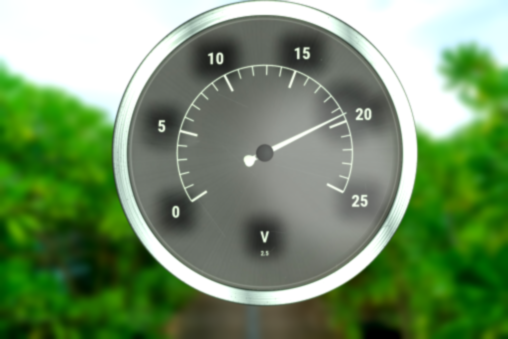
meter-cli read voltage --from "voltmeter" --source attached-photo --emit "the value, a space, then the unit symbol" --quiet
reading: 19.5 V
